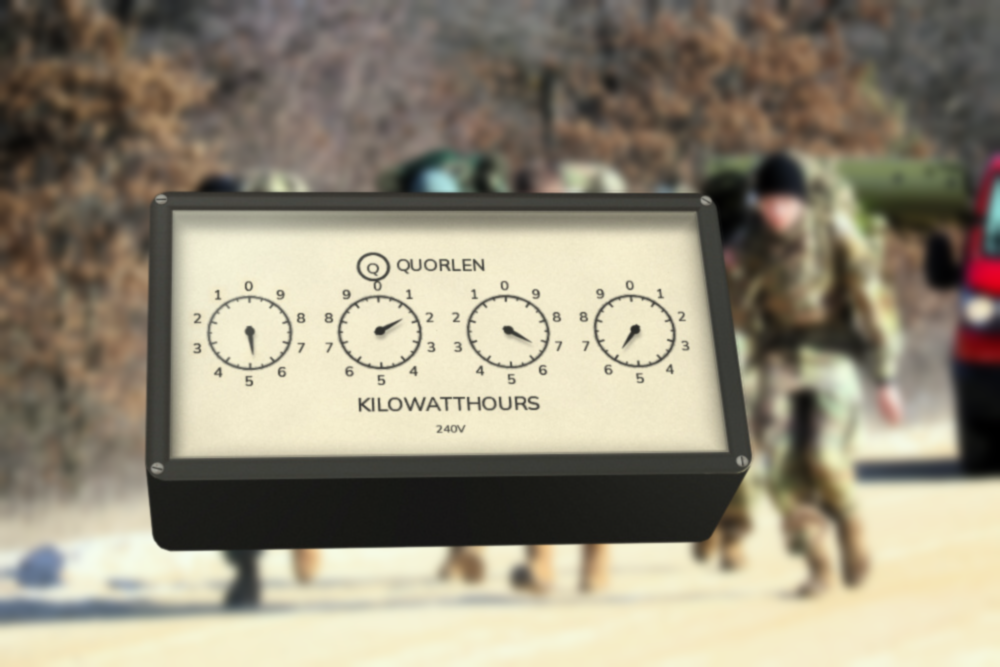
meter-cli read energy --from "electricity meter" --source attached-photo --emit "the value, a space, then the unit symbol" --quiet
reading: 5166 kWh
